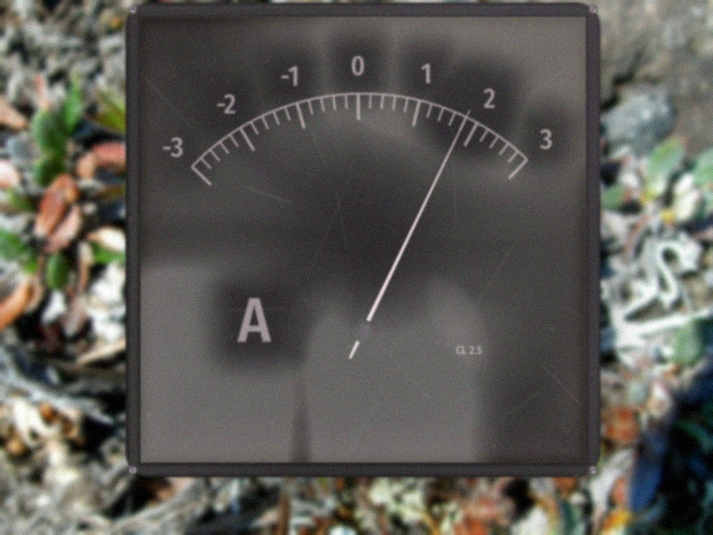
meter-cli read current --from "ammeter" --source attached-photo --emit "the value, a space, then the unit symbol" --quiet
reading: 1.8 A
